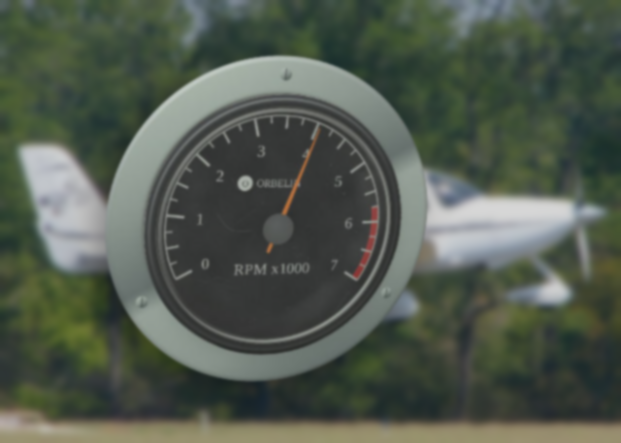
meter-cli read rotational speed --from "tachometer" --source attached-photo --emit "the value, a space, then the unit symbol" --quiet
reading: 4000 rpm
